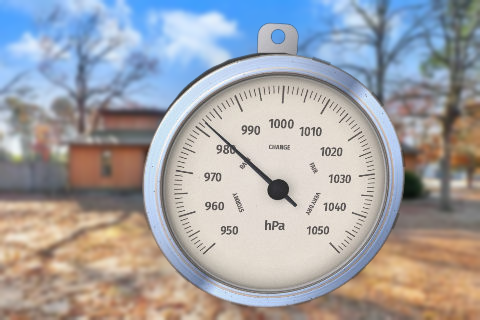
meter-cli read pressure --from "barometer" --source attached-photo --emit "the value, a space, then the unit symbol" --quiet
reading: 982 hPa
